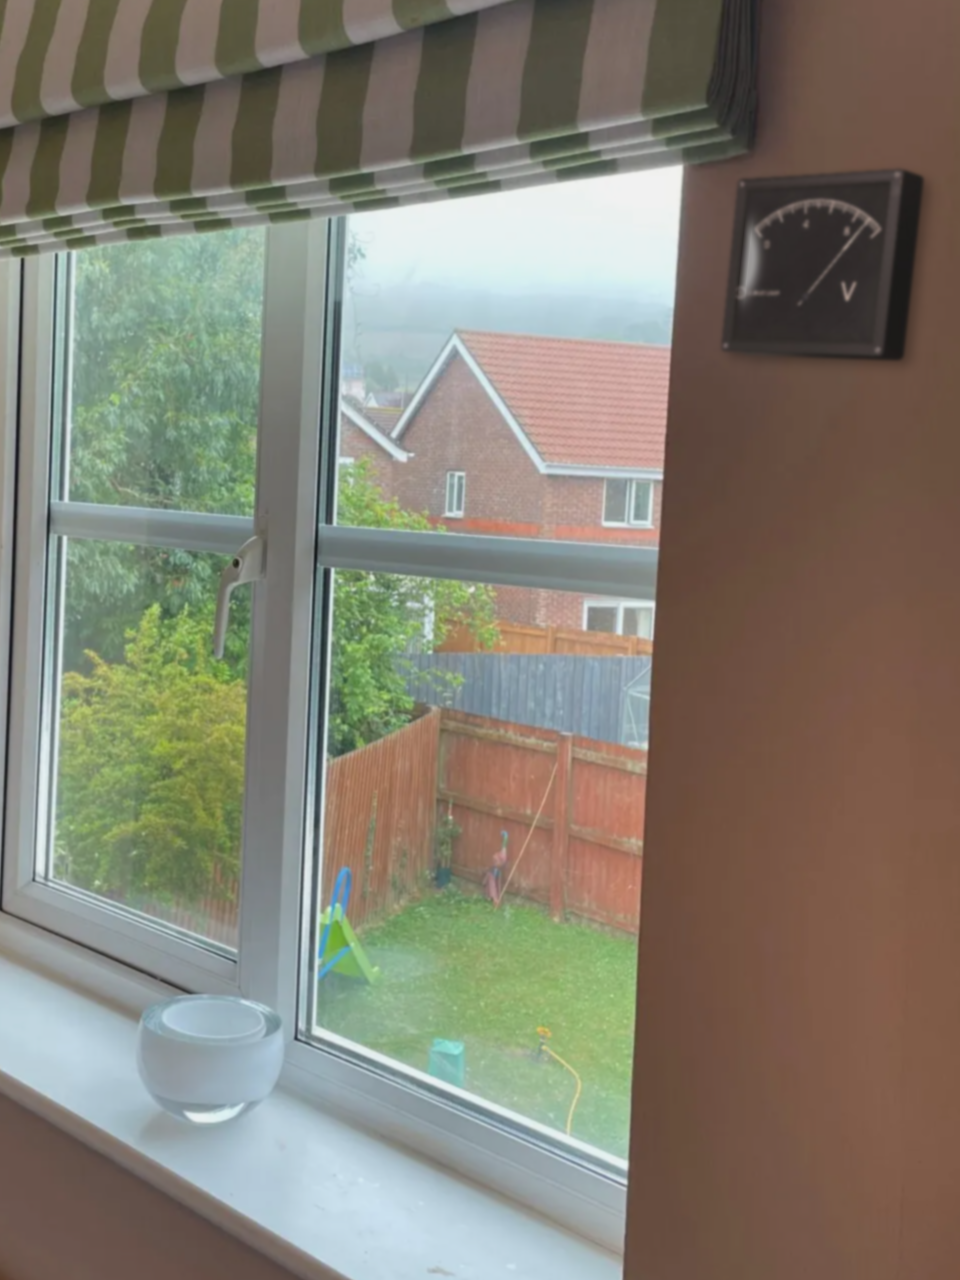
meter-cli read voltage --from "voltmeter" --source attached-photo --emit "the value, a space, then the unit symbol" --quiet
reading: 9 V
